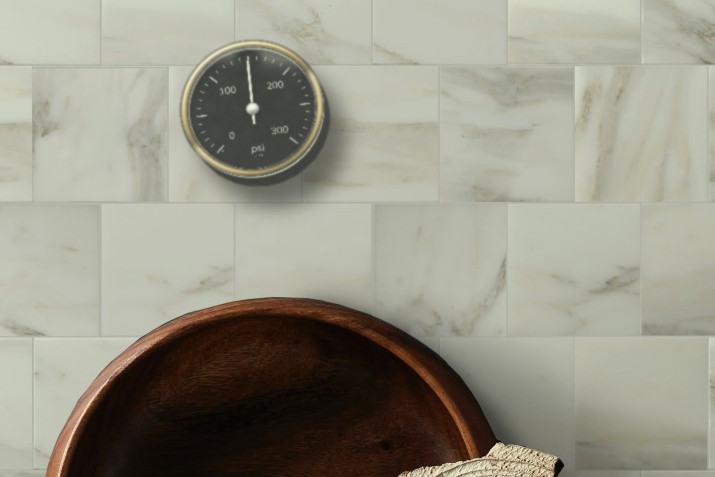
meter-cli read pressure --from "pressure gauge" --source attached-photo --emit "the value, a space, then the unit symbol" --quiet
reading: 150 psi
